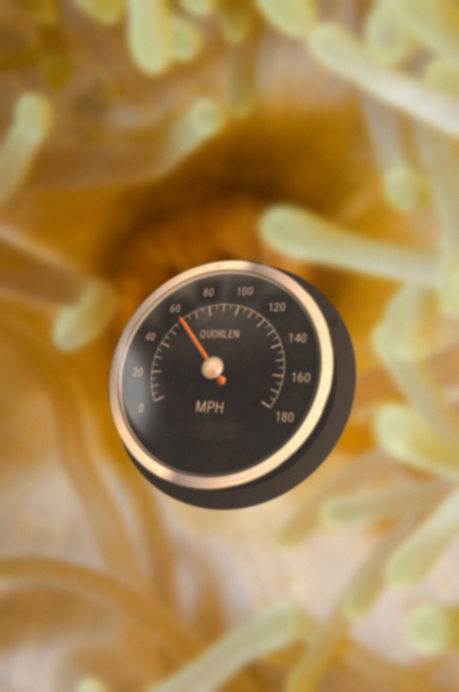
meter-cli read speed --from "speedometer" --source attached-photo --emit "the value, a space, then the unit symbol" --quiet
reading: 60 mph
